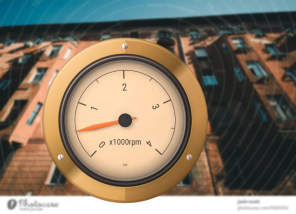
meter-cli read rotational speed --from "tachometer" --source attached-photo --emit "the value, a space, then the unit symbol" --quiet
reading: 500 rpm
